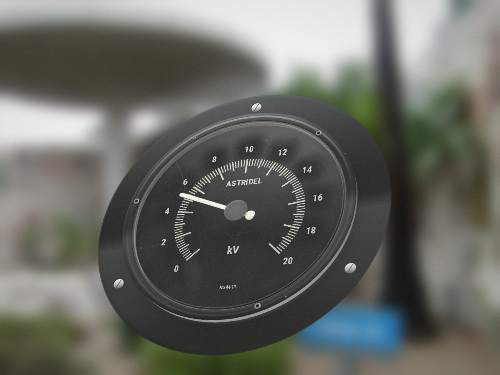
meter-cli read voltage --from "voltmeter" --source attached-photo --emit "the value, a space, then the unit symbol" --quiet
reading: 5 kV
